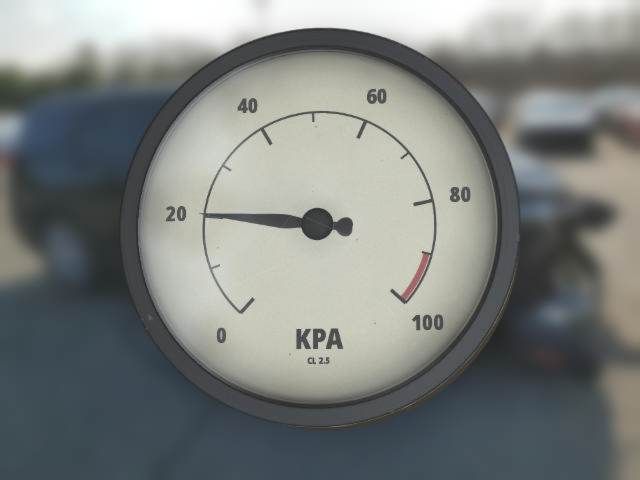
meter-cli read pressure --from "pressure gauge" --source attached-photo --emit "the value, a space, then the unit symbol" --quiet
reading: 20 kPa
